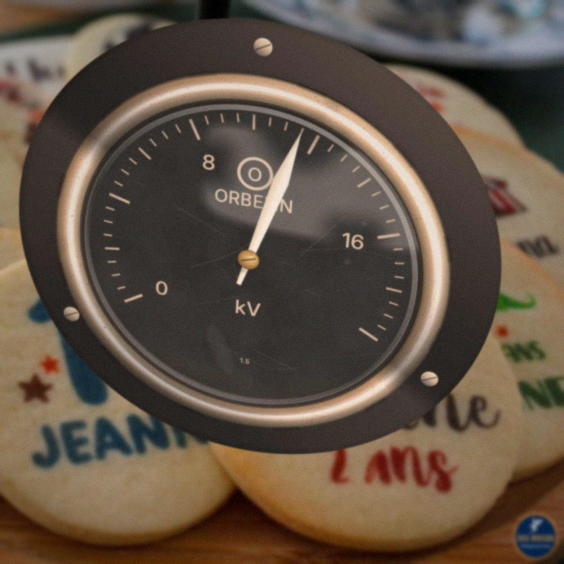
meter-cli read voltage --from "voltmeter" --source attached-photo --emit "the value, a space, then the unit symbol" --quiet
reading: 11.5 kV
